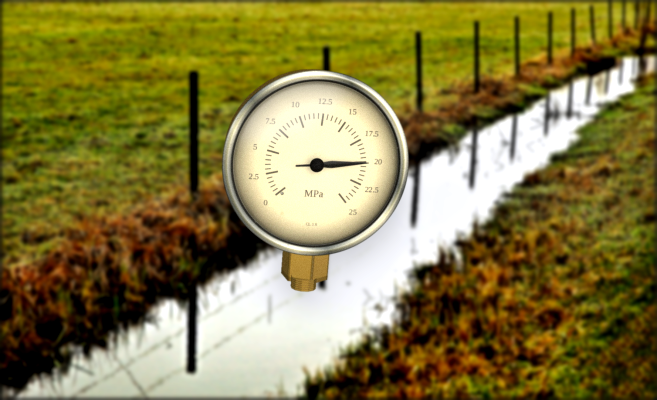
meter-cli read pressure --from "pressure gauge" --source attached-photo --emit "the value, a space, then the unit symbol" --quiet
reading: 20 MPa
